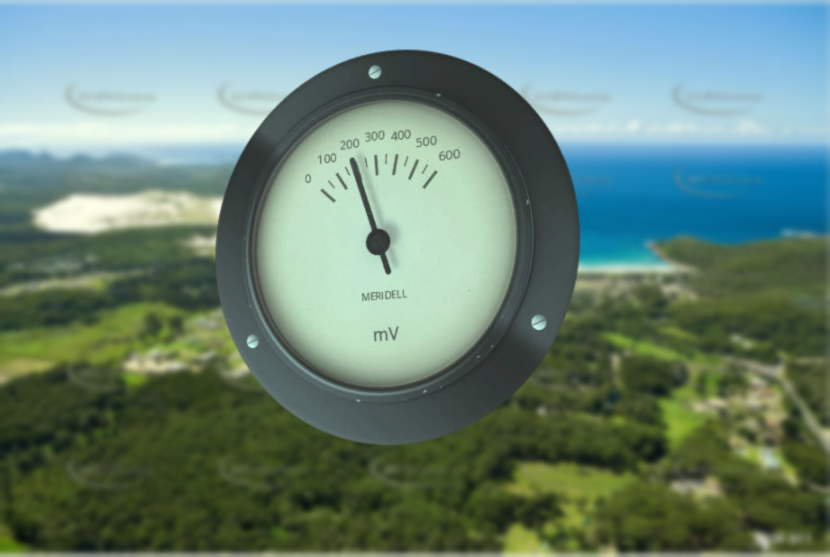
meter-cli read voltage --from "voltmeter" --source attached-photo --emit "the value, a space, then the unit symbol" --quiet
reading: 200 mV
